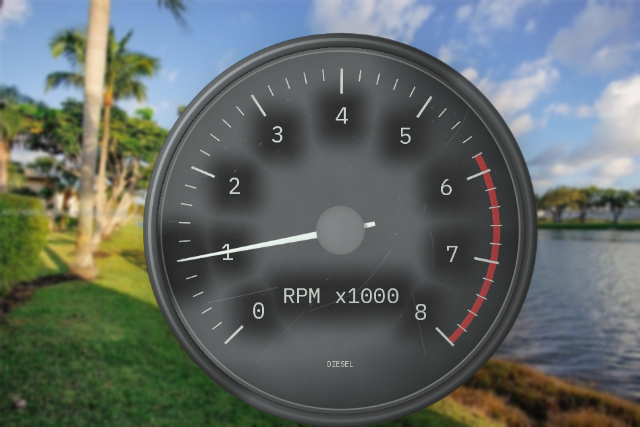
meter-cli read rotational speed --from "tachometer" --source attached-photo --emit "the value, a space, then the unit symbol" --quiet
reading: 1000 rpm
